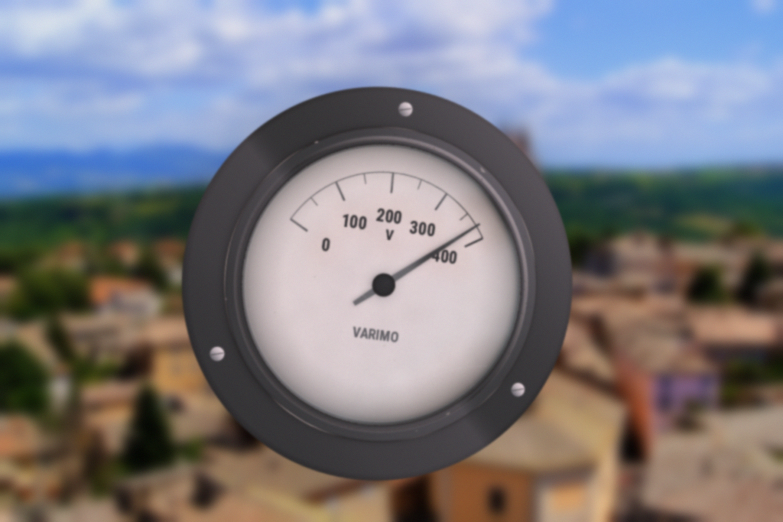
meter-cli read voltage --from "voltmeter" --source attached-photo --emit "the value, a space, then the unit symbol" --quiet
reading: 375 V
